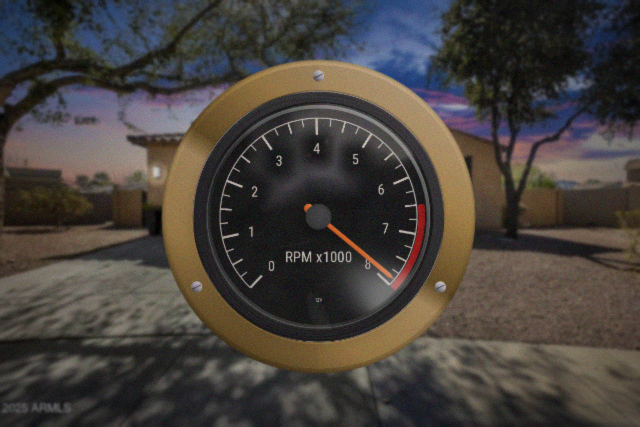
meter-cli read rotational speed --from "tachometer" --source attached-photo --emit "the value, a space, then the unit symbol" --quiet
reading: 7875 rpm
